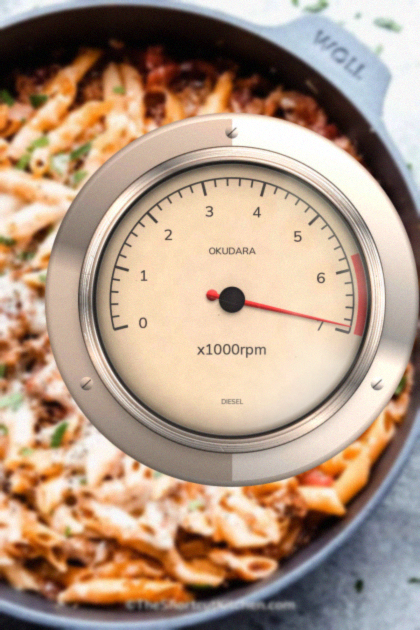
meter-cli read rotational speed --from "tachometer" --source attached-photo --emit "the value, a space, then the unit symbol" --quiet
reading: 6900 rpm
